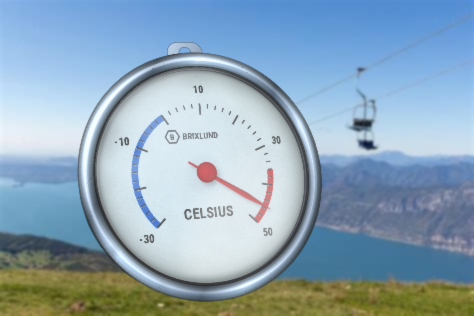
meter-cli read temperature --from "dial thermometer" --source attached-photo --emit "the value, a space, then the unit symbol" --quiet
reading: 46 °C
